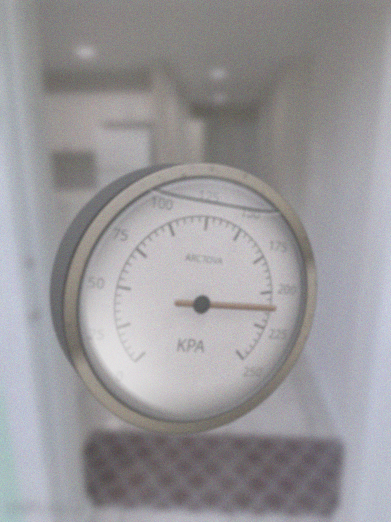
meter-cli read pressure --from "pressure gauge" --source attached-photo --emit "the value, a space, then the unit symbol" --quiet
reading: 210 kPa
